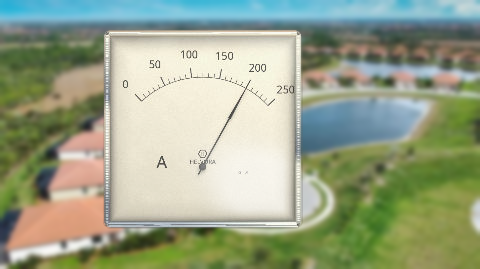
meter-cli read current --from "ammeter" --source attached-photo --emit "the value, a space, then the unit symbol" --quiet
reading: 200 A
